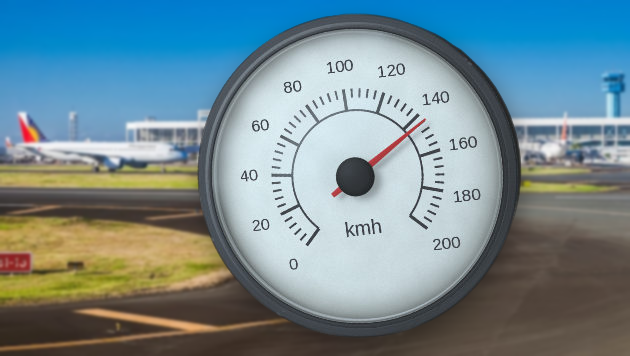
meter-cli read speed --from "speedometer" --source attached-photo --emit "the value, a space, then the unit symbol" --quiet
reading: 144 km/h
